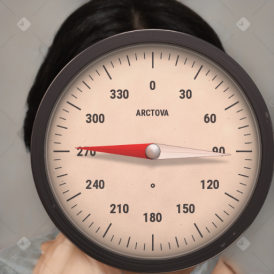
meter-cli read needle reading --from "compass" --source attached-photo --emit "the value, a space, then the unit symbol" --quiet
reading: 272.5 °
